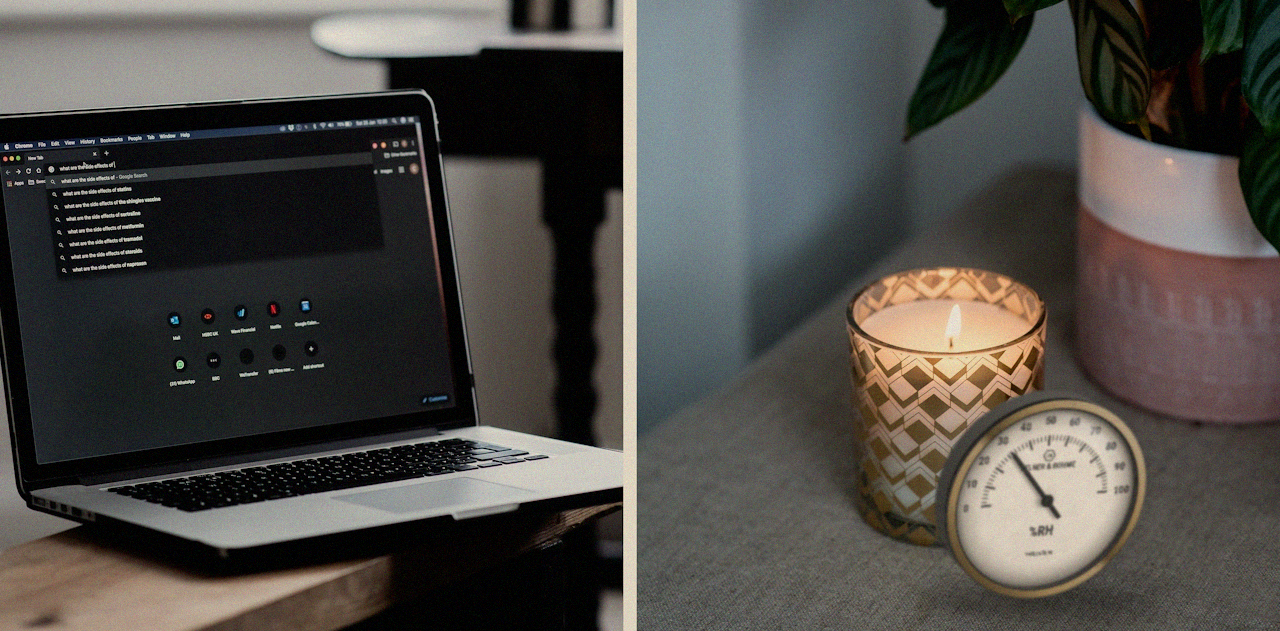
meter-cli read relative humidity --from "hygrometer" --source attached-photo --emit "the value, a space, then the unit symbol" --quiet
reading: 30 %
